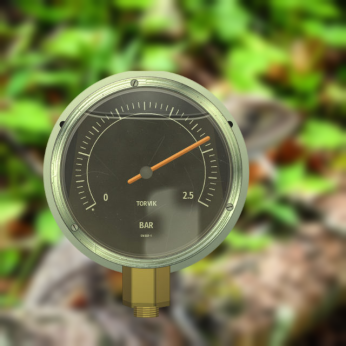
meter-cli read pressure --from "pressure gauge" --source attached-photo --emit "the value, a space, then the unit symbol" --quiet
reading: 1.9 bar
